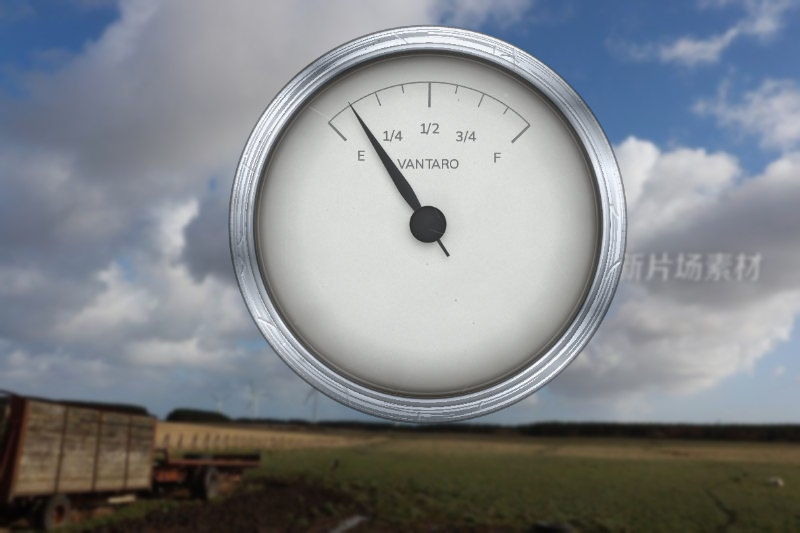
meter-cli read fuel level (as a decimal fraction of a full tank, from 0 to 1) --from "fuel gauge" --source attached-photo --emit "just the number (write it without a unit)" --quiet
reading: 0.125
